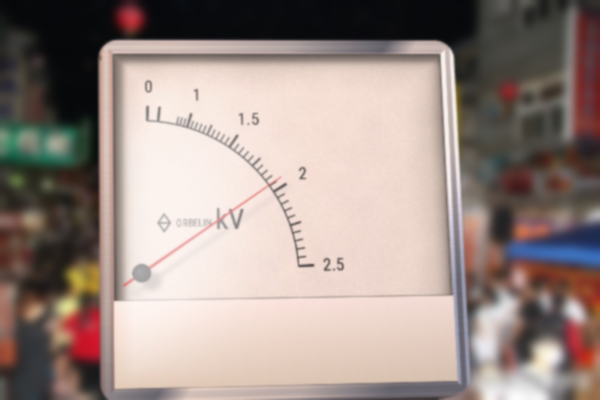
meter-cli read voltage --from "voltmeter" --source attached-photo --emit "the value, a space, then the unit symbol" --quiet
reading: 1.95 kV
